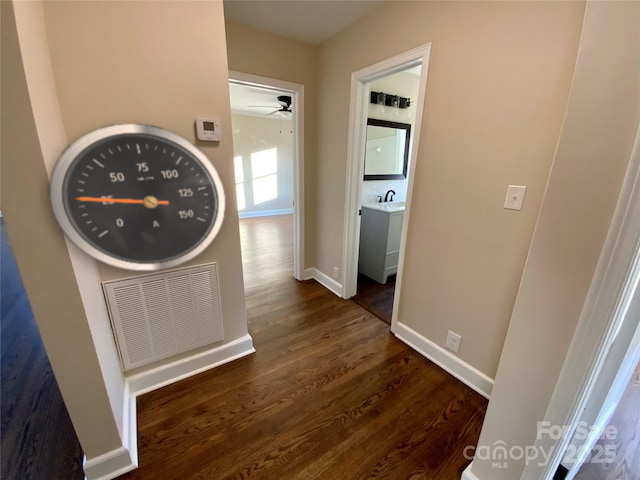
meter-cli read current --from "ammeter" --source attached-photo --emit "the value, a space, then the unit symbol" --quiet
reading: 25 A
